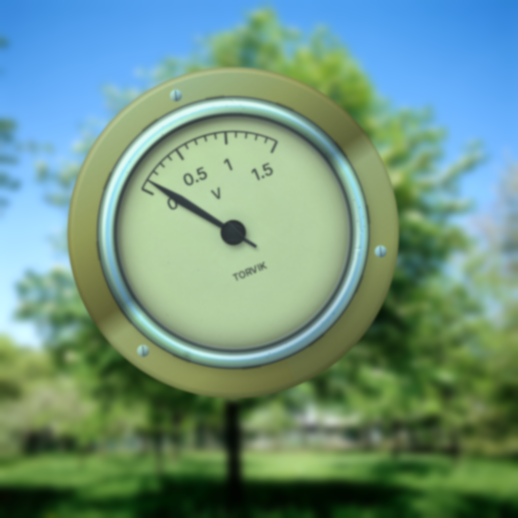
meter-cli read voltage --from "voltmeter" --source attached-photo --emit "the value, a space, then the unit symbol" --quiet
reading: 0.1 V
